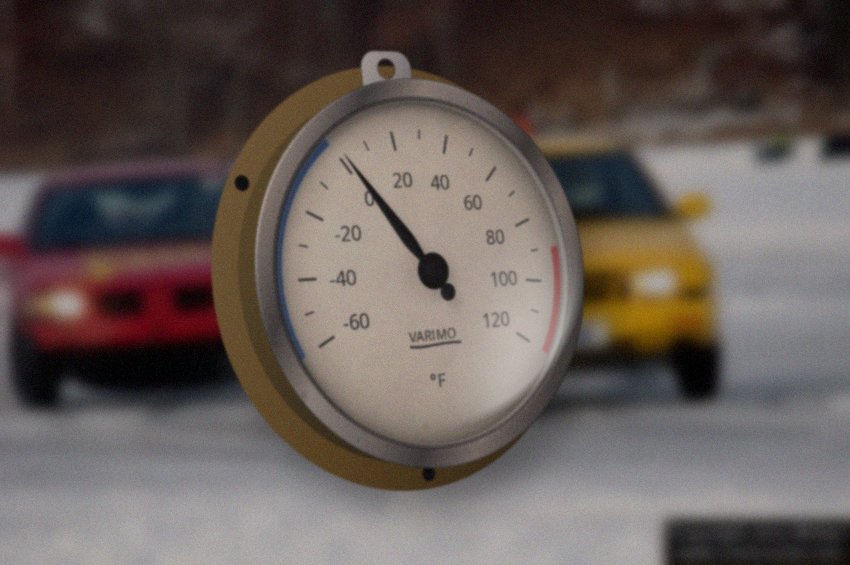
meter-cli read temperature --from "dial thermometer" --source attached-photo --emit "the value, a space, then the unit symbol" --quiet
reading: 0 °F
